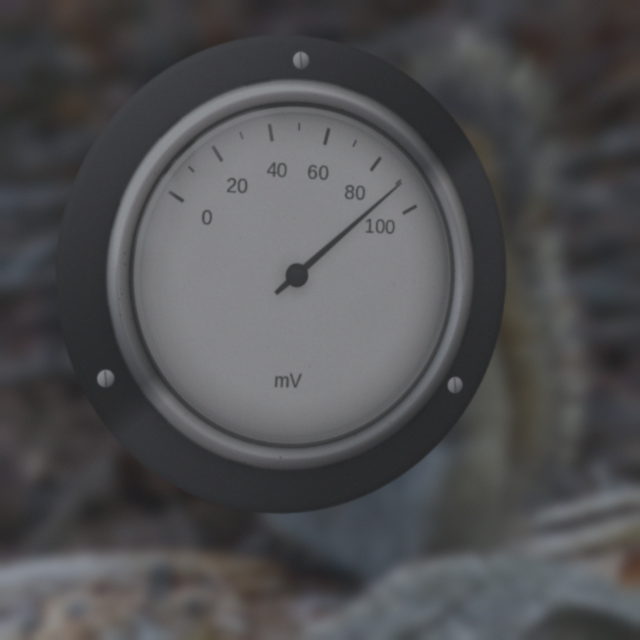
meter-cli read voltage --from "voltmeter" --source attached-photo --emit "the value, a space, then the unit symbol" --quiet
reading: 90 mV
